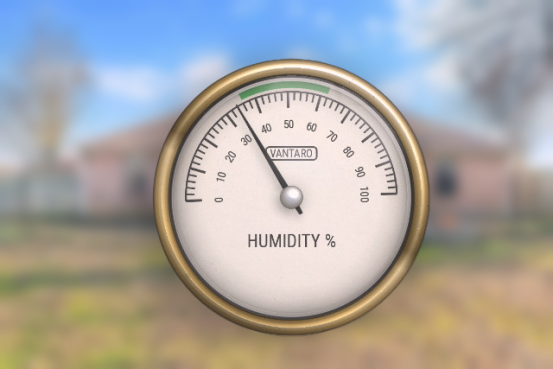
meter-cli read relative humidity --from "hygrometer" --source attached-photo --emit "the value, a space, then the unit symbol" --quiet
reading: 34 %
